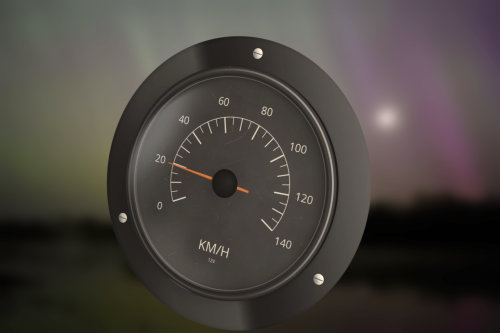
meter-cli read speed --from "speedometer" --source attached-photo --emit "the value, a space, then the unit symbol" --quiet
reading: 20 km/h
